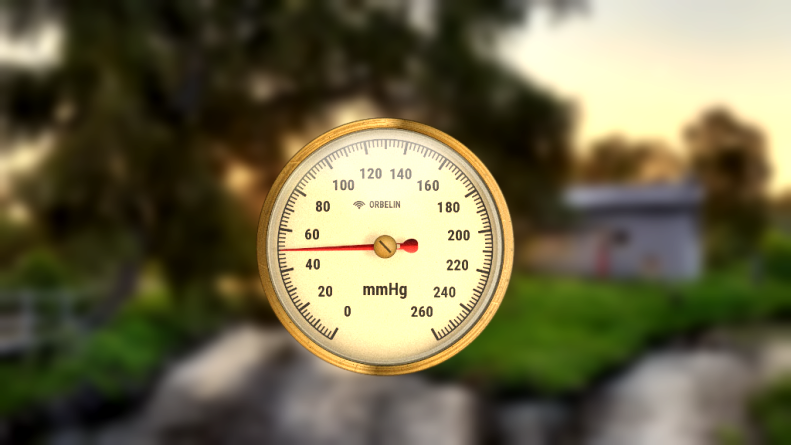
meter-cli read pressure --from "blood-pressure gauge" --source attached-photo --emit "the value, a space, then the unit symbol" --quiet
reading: 50 mmHg
